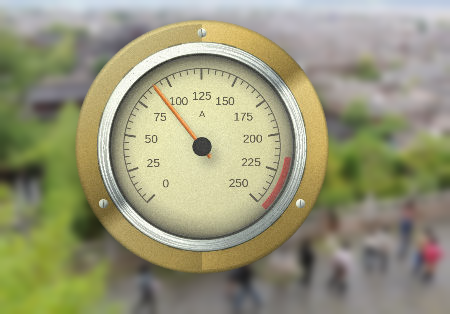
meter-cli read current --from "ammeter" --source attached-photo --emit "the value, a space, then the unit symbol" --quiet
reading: 90 A
